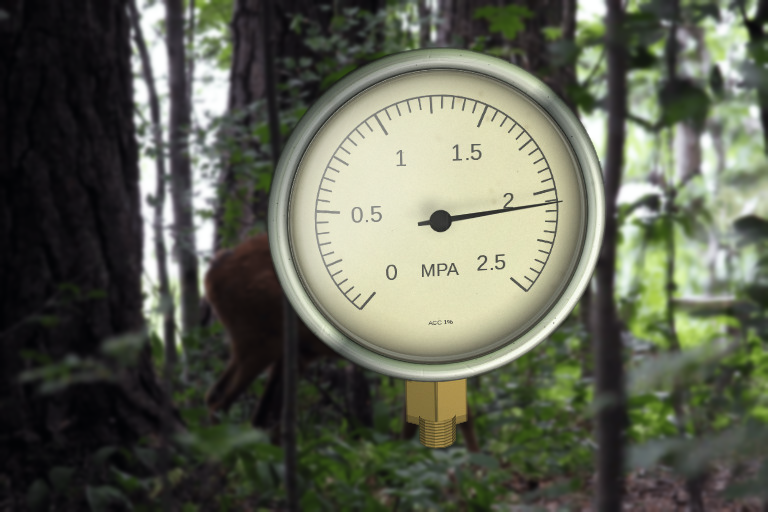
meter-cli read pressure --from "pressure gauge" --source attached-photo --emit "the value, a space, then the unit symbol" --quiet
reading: 2.05 MPa
